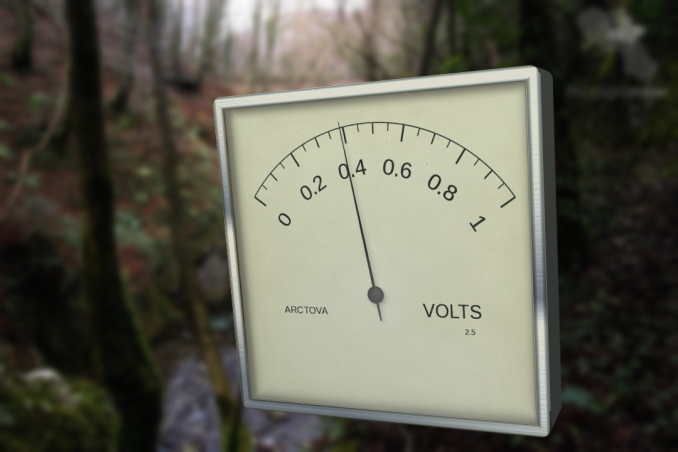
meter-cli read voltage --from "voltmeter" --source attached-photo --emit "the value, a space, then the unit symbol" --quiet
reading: 0.4 V
